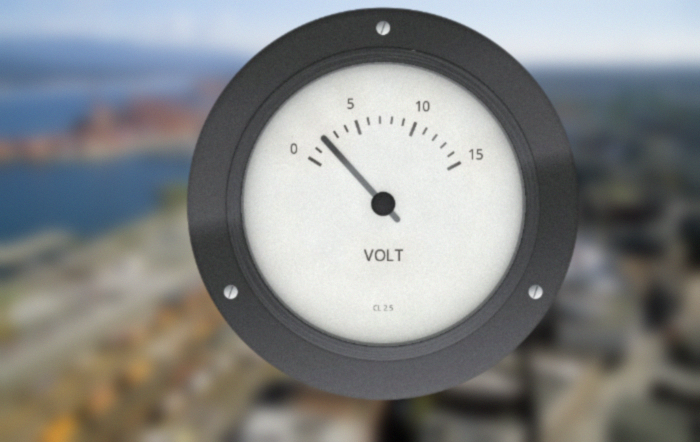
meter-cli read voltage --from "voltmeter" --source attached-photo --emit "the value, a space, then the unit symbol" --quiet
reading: 2 V
